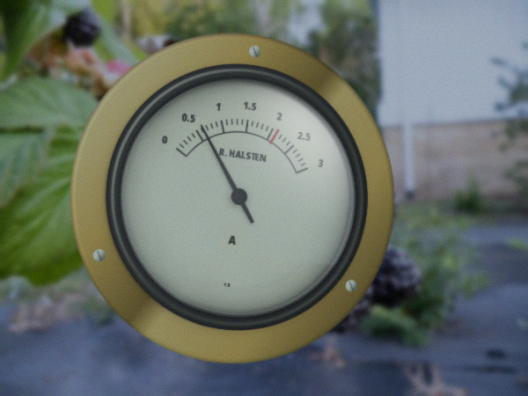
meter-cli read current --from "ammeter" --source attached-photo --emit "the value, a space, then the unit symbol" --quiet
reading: 0.6 A
